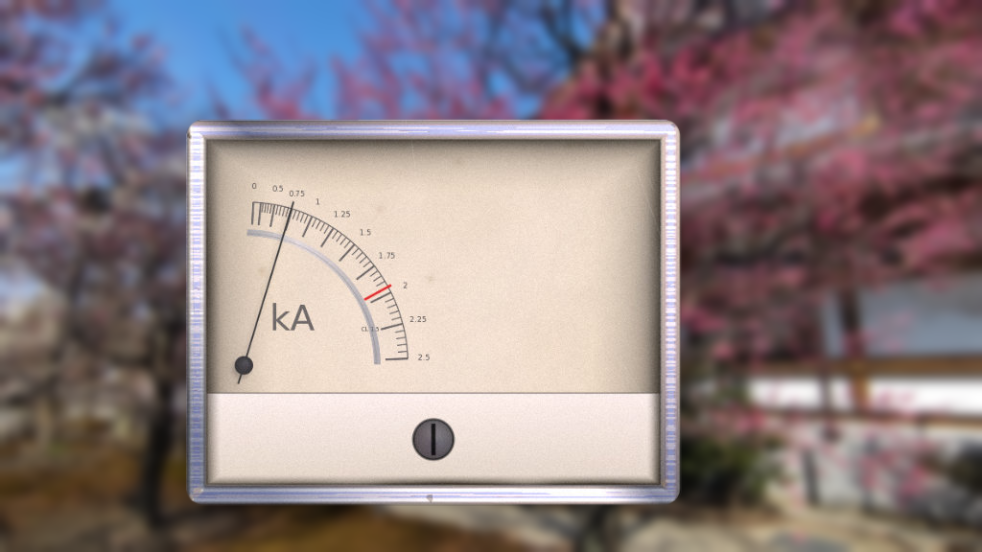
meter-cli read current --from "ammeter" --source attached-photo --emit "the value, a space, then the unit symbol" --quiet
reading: 0.75 kA
